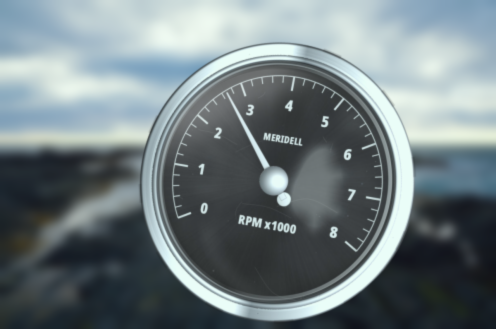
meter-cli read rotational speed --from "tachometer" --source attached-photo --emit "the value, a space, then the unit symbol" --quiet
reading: 2700 rpm
